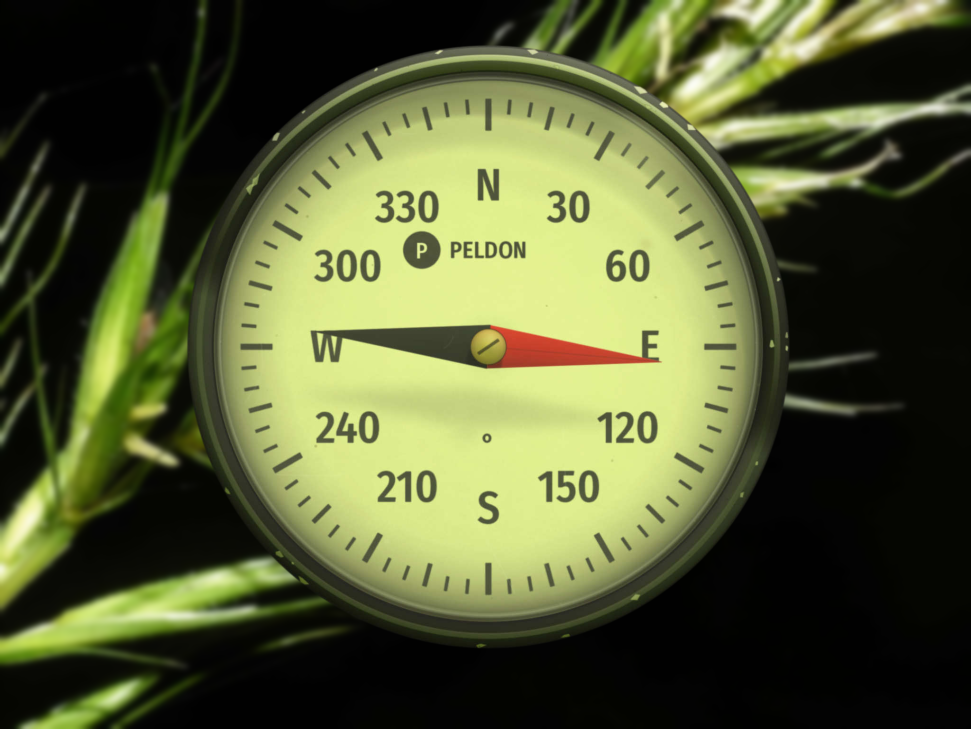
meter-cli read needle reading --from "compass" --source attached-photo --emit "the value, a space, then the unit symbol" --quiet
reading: 95 °
